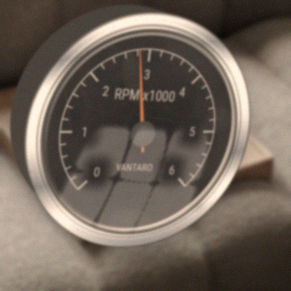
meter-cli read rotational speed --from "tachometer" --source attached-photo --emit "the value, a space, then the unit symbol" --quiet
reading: 2800 rpm
